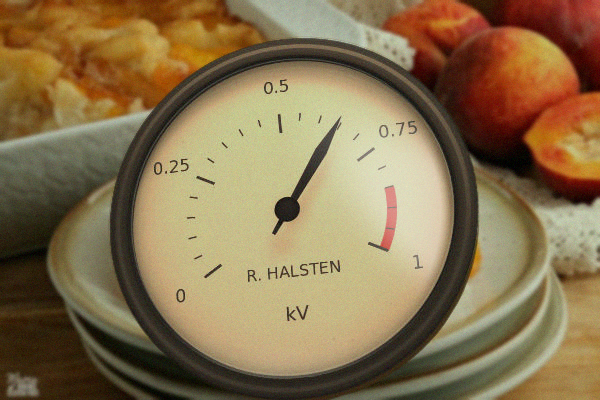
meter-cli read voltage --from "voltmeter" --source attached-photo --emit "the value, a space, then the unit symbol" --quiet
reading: 0.65 kV
